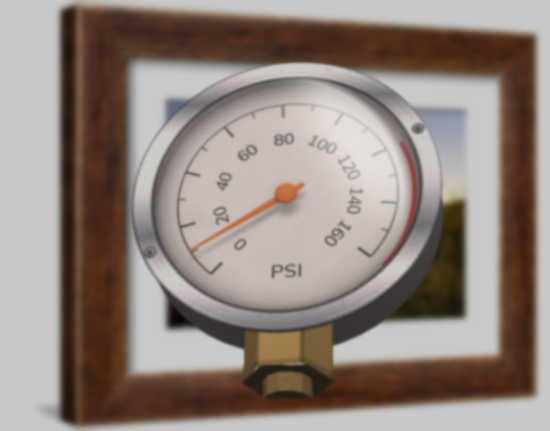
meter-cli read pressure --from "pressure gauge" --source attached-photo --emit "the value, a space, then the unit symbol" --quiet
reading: 10 psi
